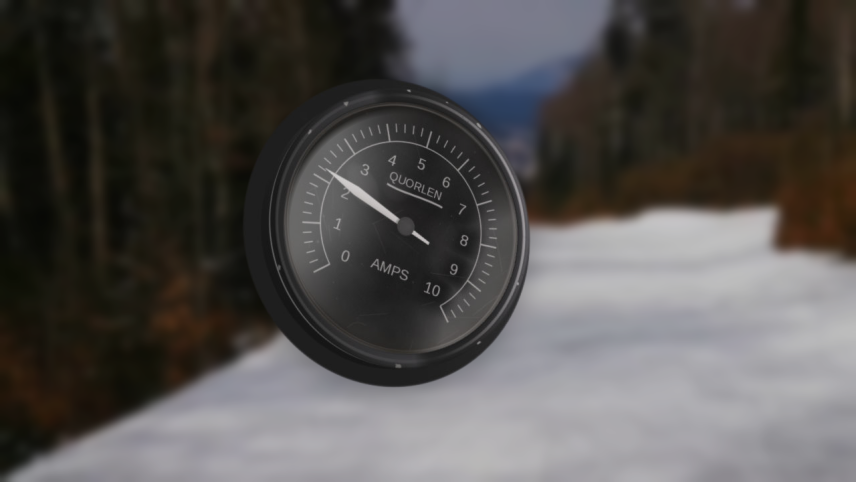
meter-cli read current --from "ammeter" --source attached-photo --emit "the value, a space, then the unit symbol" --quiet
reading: 2.2 A
